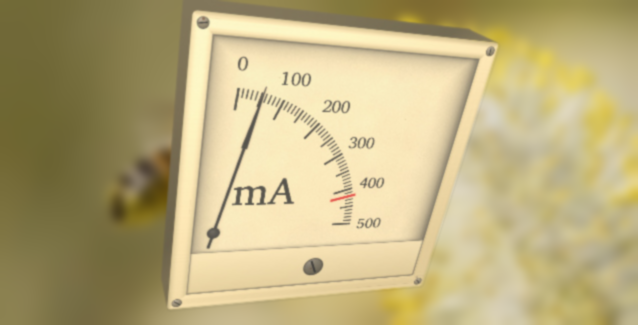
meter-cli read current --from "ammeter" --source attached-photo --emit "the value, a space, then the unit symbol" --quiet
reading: 50 mA
